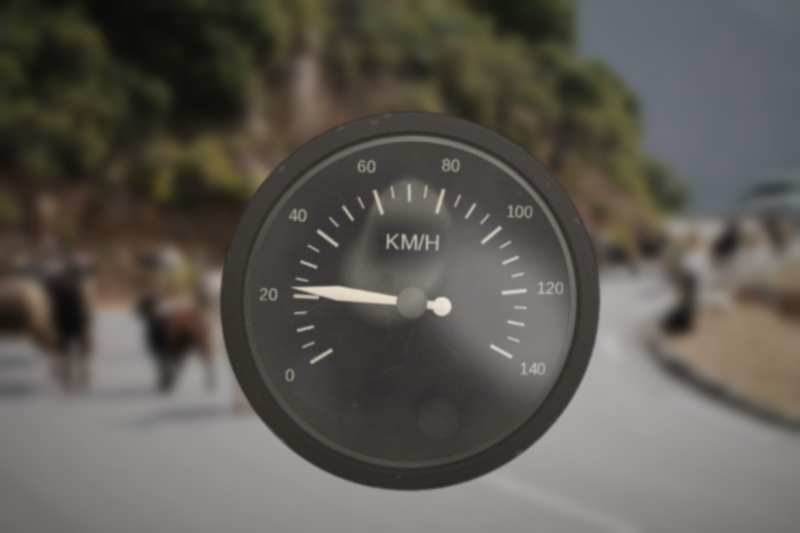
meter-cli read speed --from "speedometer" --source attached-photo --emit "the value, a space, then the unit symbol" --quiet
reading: 22.5 km/h
